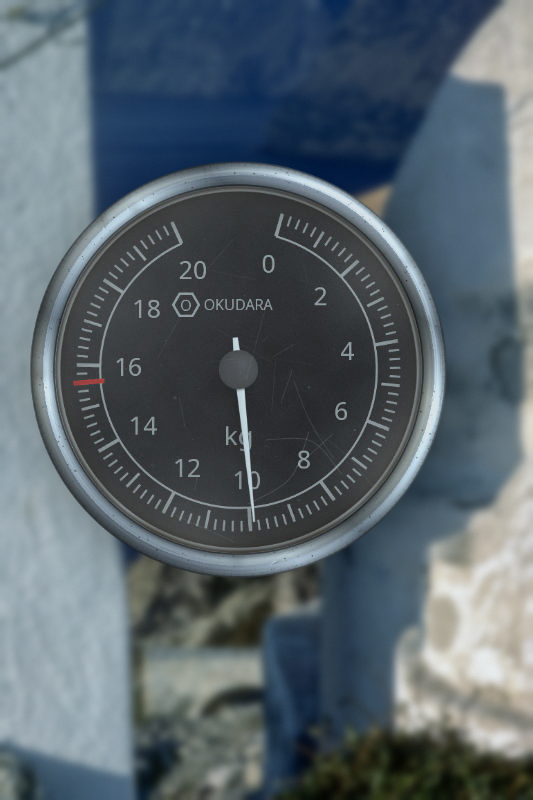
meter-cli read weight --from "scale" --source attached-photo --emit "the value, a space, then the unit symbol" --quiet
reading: 9.9 kg
